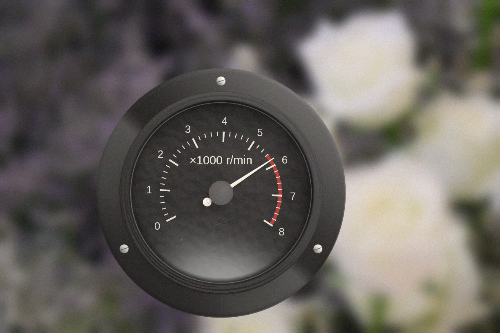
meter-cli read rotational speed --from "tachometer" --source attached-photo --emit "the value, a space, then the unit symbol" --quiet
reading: 5800 rpm
